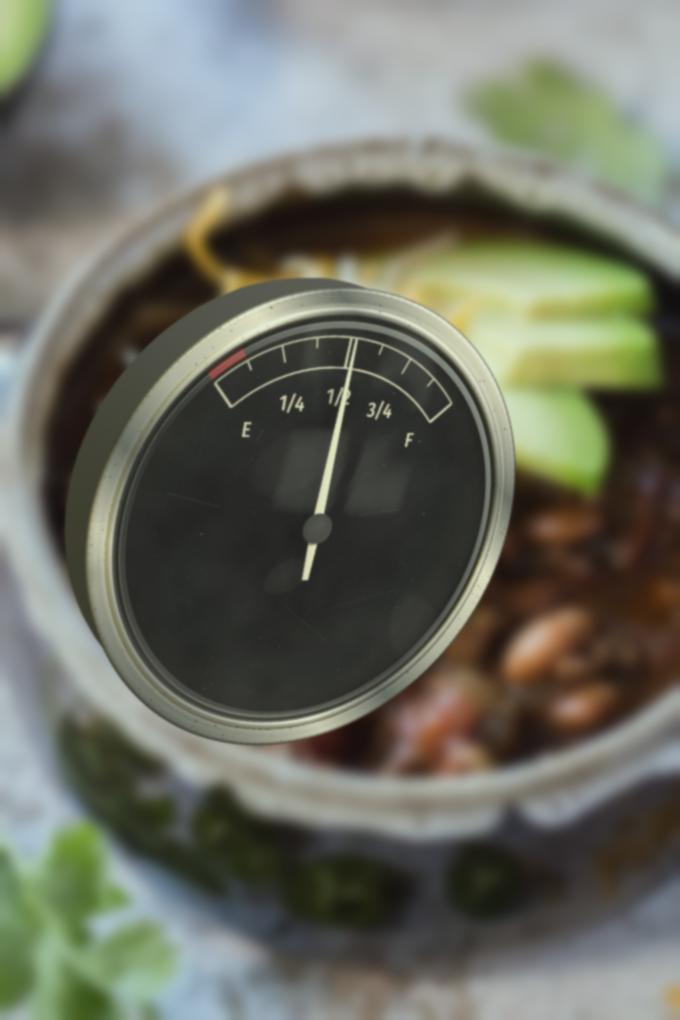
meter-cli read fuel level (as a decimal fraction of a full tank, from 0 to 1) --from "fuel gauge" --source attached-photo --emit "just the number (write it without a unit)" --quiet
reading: 0.5
